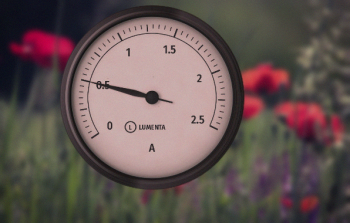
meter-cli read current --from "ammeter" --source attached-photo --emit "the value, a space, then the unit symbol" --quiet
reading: 0.5 A
